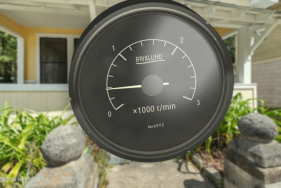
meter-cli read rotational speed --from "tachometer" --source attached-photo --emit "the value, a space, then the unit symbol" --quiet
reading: 400 rpm
